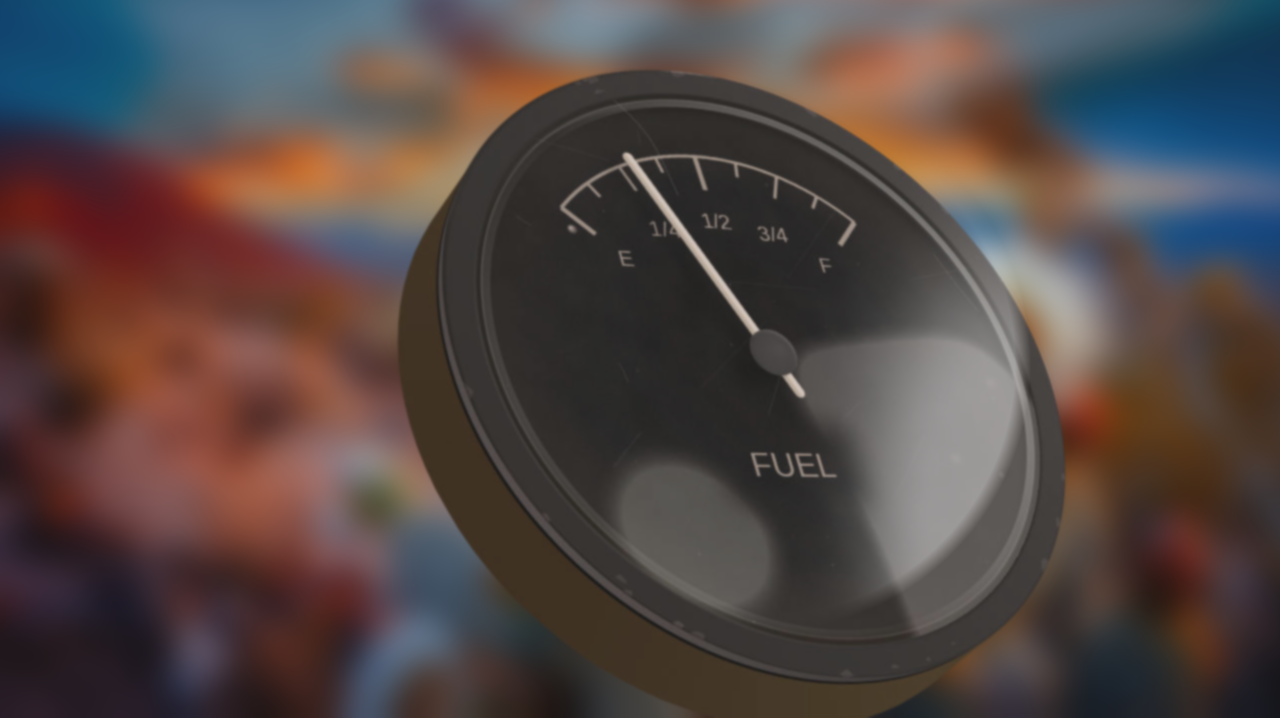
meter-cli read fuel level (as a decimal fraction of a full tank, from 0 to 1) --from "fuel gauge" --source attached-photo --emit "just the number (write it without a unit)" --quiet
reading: 0.25
